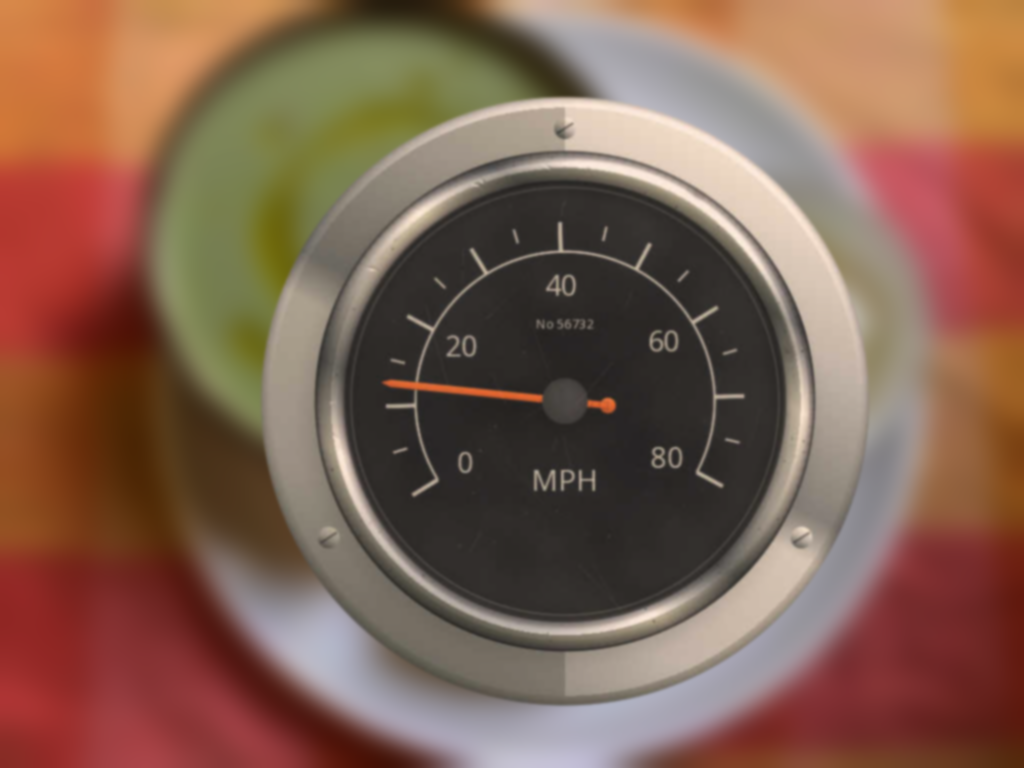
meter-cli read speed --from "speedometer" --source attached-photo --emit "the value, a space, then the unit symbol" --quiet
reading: 12.5 mph
